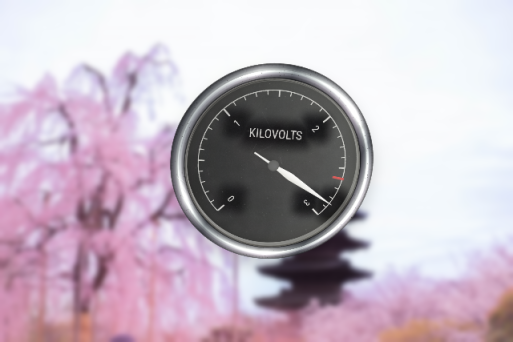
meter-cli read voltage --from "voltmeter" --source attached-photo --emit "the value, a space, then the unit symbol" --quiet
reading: 2.85 kV
